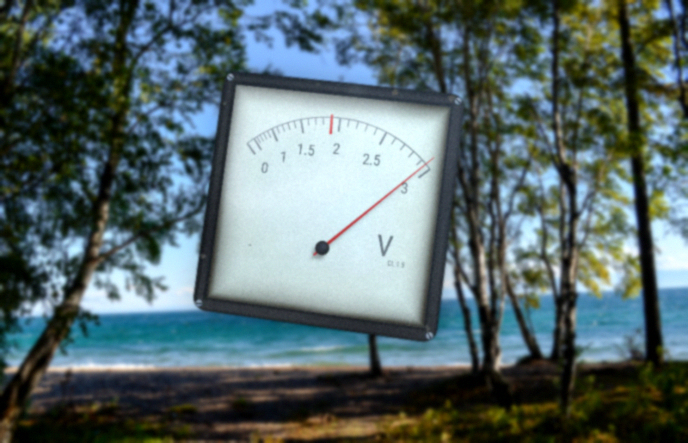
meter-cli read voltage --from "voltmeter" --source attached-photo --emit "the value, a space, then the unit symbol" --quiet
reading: 2.95 V
